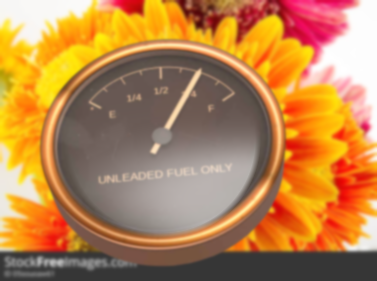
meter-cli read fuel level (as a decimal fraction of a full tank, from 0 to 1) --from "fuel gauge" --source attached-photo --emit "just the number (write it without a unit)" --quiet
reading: 0.75
